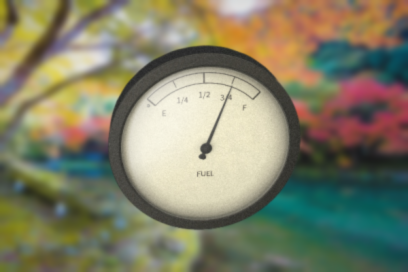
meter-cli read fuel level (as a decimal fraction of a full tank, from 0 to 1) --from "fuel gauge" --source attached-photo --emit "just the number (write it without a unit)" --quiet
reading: 0.75
